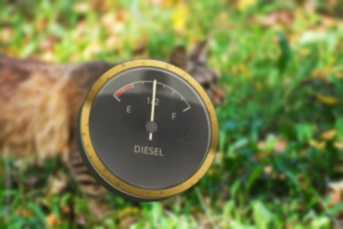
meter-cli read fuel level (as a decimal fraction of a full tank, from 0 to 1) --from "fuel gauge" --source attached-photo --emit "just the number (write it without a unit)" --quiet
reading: 0.5
